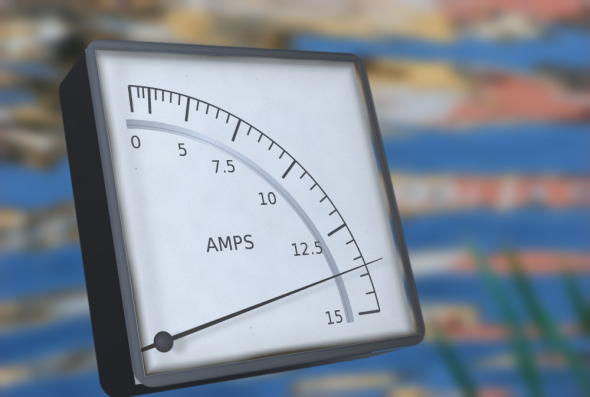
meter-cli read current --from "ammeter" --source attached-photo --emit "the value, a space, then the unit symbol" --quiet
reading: 13.75 A
